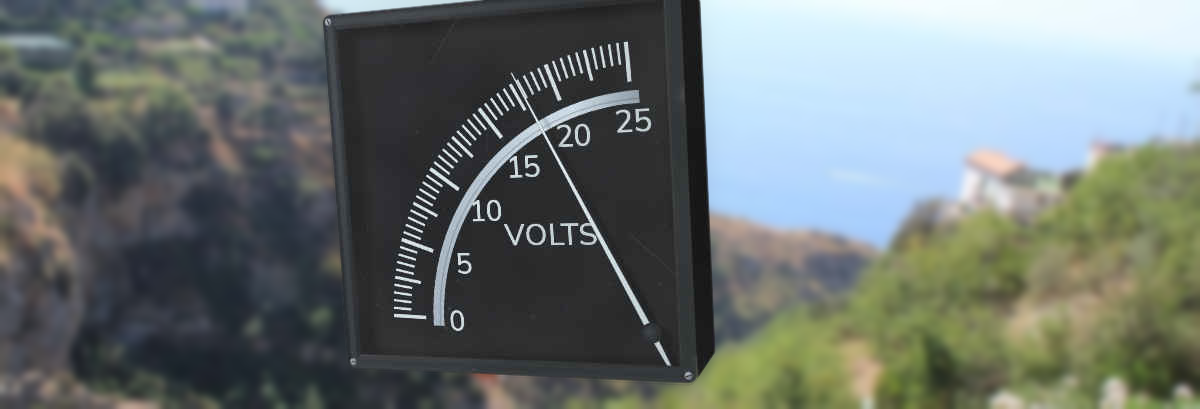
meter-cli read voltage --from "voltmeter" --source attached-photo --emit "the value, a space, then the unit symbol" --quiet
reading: 18 V
